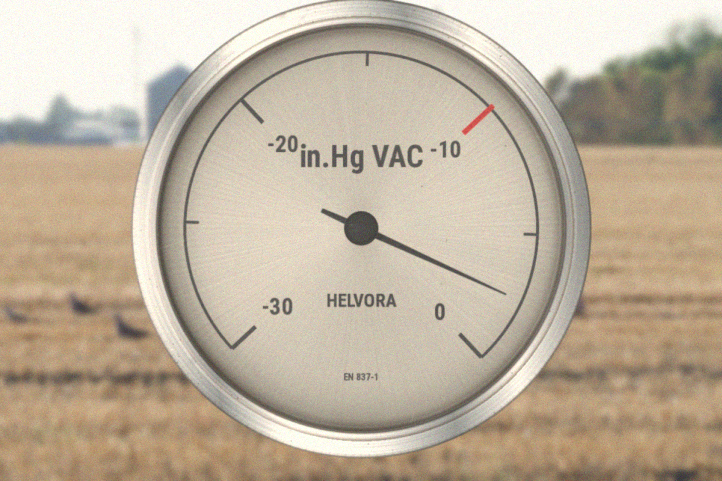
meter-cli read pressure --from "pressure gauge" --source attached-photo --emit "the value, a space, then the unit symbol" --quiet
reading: -2.5 inHg
